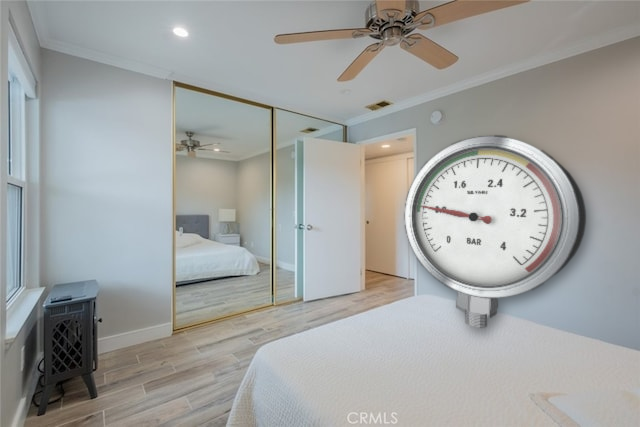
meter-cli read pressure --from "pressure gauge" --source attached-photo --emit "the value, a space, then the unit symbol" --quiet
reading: 0.8 bar
